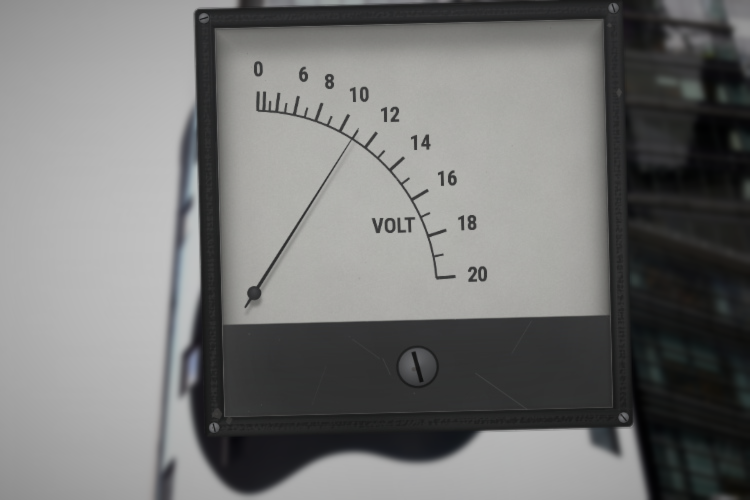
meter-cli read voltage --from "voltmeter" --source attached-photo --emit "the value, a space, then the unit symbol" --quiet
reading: 11 V
